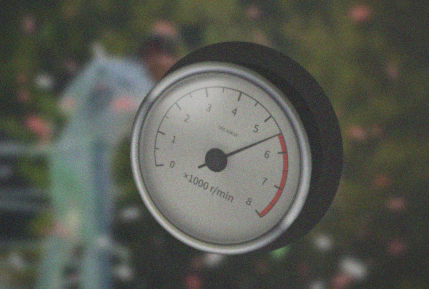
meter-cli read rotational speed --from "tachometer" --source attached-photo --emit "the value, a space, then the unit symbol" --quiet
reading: 5500 rpm
